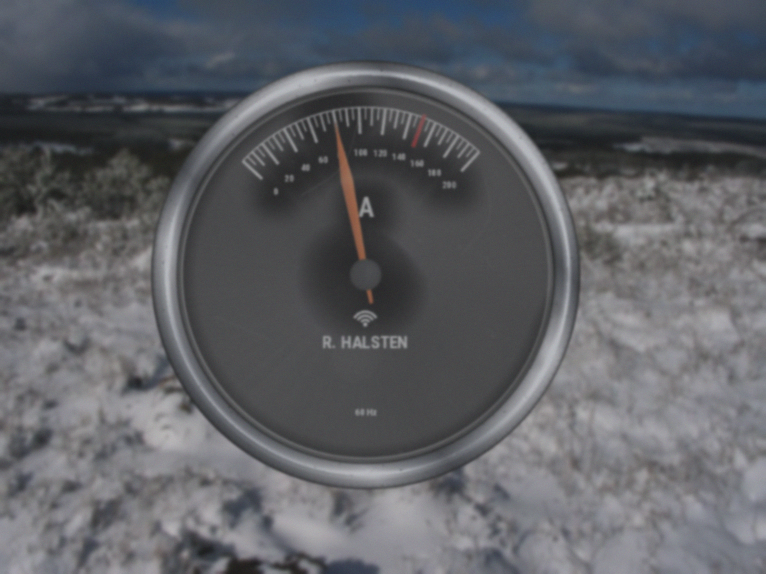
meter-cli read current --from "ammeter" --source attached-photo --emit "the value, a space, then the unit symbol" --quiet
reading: 80 A
